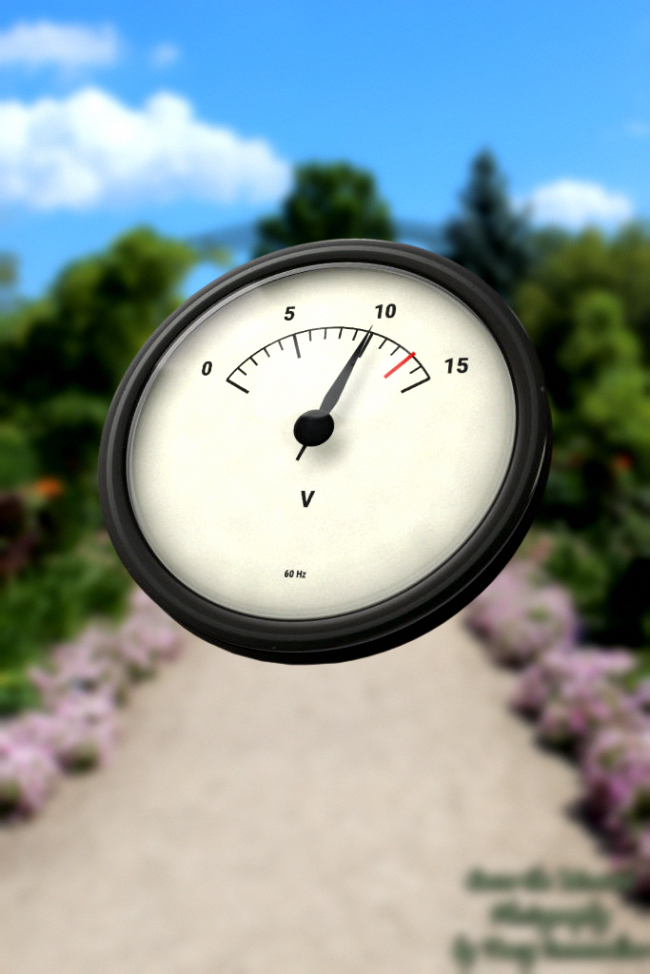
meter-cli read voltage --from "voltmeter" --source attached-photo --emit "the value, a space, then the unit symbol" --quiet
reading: 10 V
